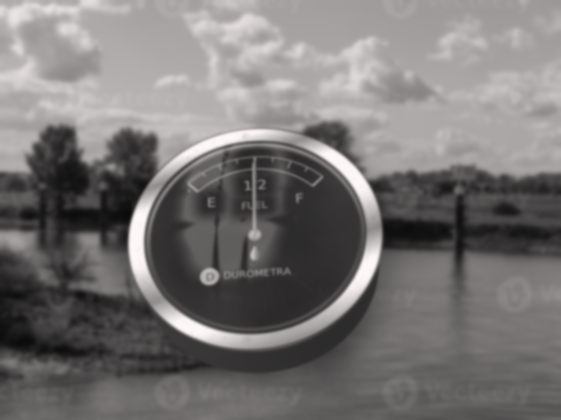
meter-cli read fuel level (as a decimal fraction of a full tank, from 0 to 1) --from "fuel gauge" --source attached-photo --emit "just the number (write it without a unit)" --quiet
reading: 0.5
